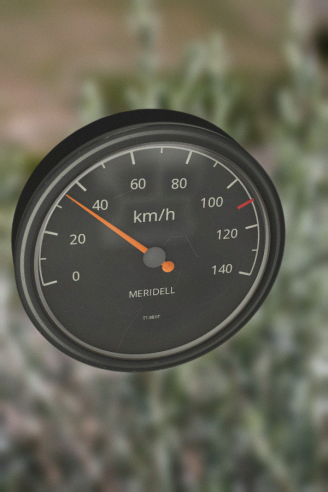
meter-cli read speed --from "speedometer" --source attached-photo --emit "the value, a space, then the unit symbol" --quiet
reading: 35 km/h
